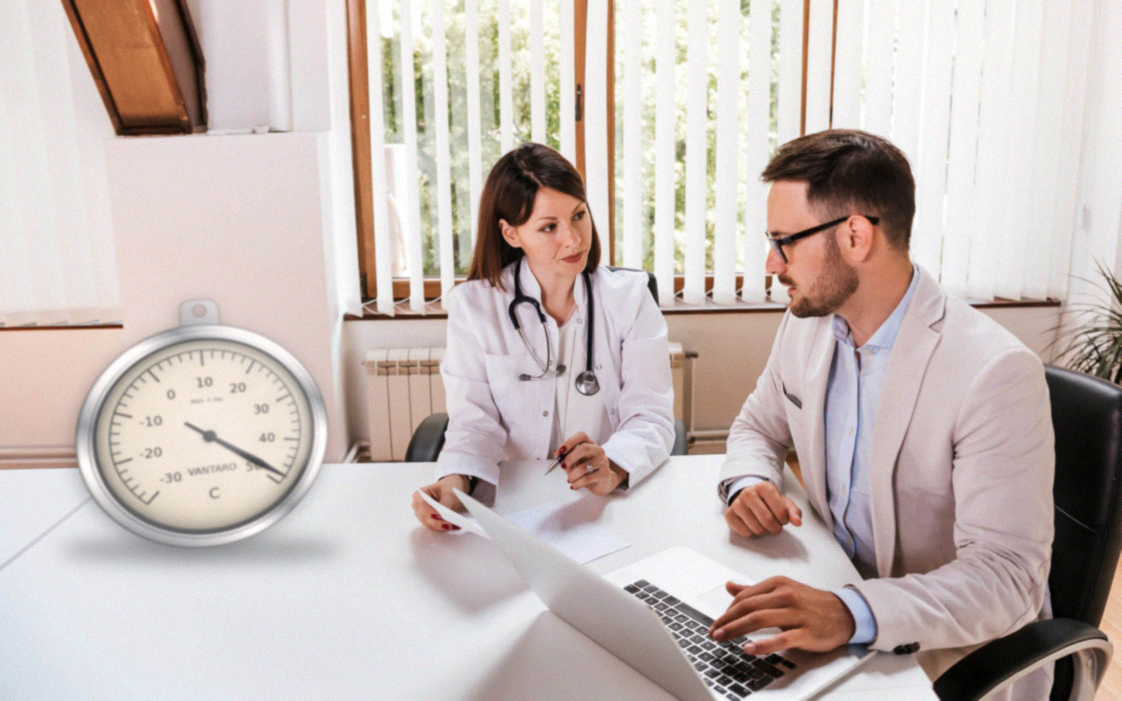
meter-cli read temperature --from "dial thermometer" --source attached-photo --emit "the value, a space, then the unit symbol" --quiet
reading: 48 °C
